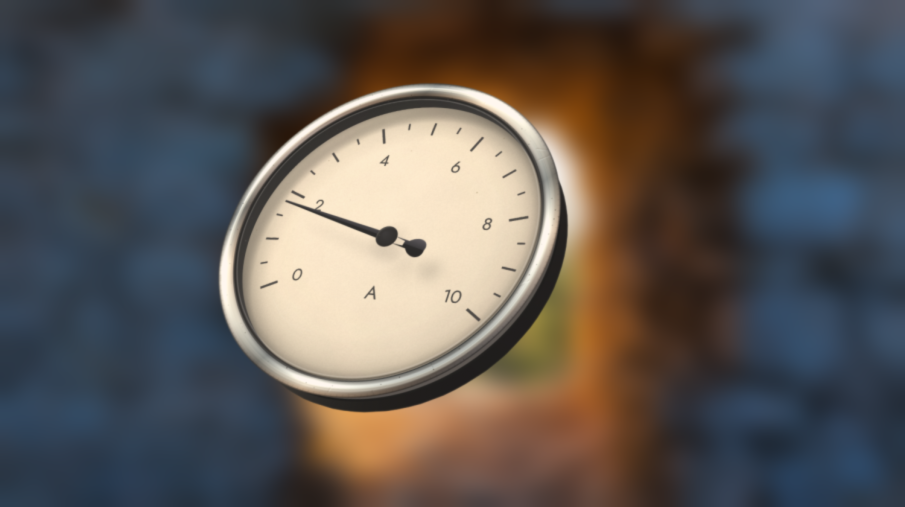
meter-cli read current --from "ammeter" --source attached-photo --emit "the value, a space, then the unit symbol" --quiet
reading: 1.75 A
